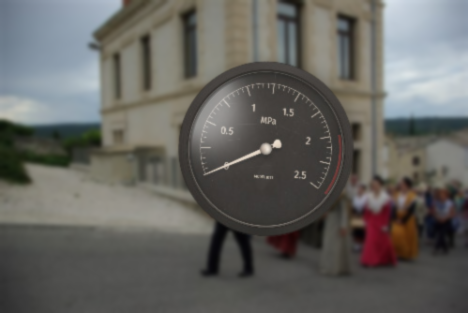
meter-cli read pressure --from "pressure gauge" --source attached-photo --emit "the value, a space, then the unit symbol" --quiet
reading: 0 MPa
